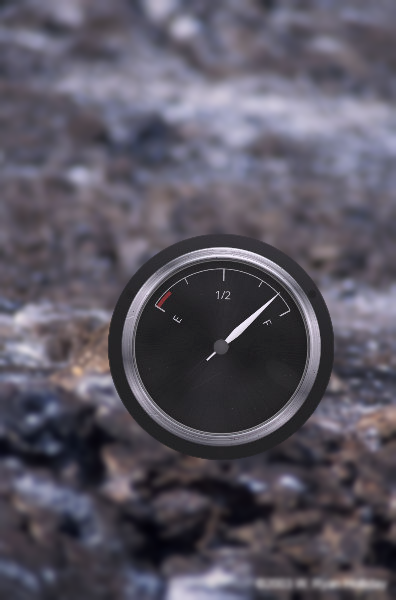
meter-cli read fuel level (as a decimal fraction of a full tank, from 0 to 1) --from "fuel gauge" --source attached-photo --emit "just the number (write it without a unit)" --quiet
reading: 0.875
